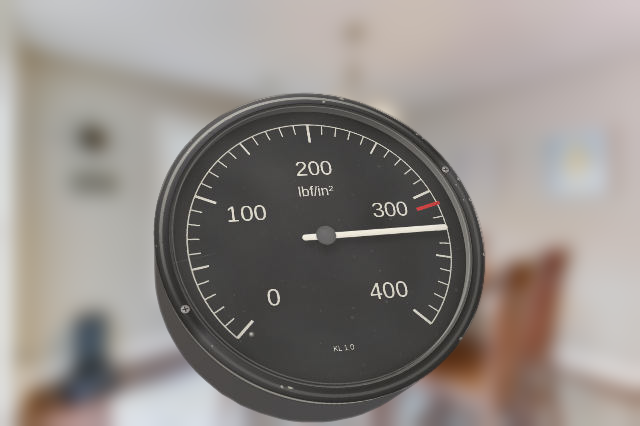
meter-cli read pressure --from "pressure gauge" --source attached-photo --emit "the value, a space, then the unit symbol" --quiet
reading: 330 psi
